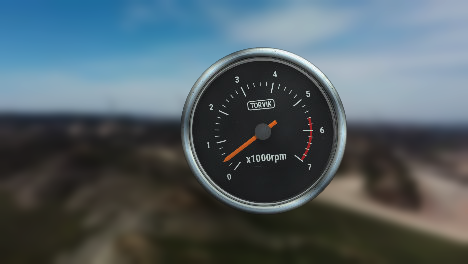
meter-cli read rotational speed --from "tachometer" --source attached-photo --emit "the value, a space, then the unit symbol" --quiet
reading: 400 rpm
